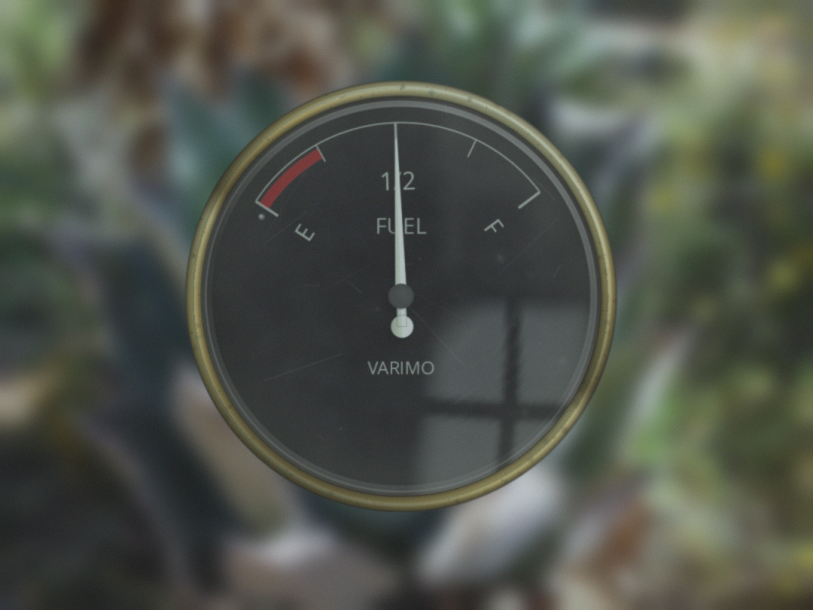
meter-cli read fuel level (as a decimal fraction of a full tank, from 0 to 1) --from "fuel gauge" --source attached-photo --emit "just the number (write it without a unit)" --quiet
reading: 0.5
